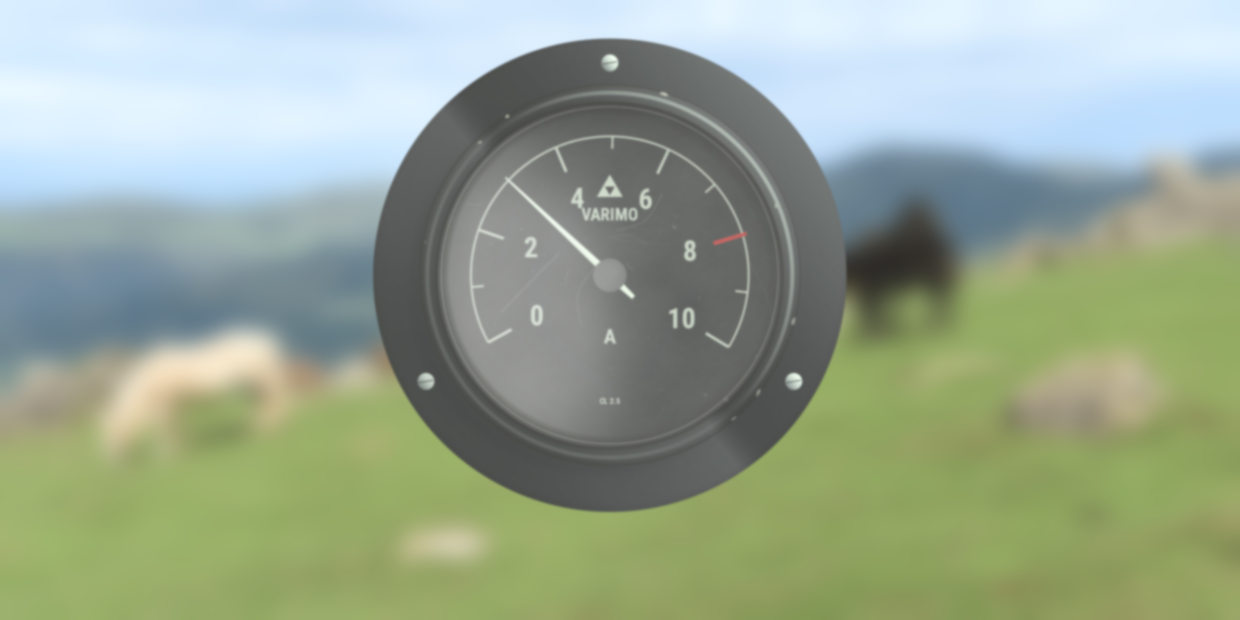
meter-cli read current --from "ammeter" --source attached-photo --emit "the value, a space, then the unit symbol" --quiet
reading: 3 A
